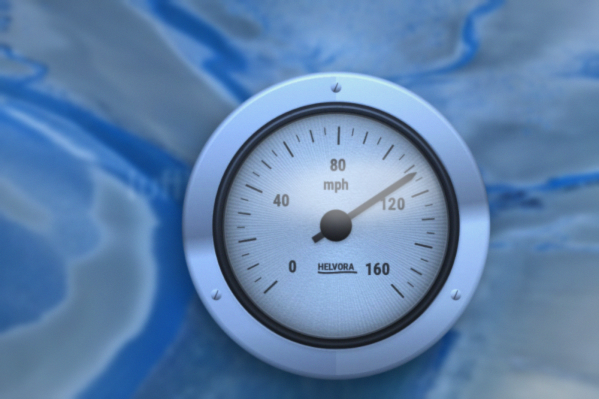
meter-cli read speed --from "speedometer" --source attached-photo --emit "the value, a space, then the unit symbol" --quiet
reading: 112.5 mph
